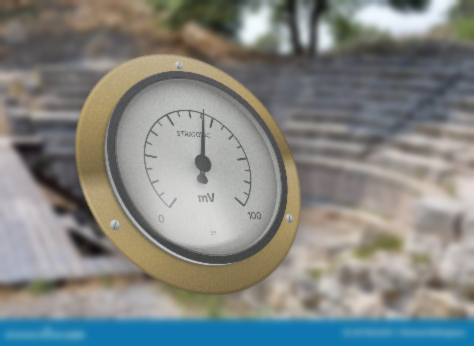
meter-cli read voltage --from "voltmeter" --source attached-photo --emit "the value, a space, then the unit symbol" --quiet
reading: 55 mV
